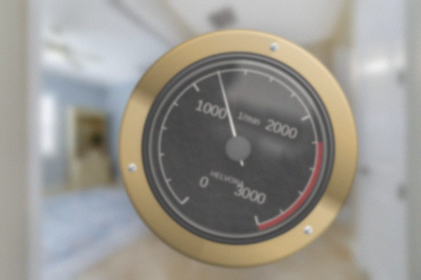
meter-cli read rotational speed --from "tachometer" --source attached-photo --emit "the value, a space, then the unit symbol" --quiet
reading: 1200 rpm
